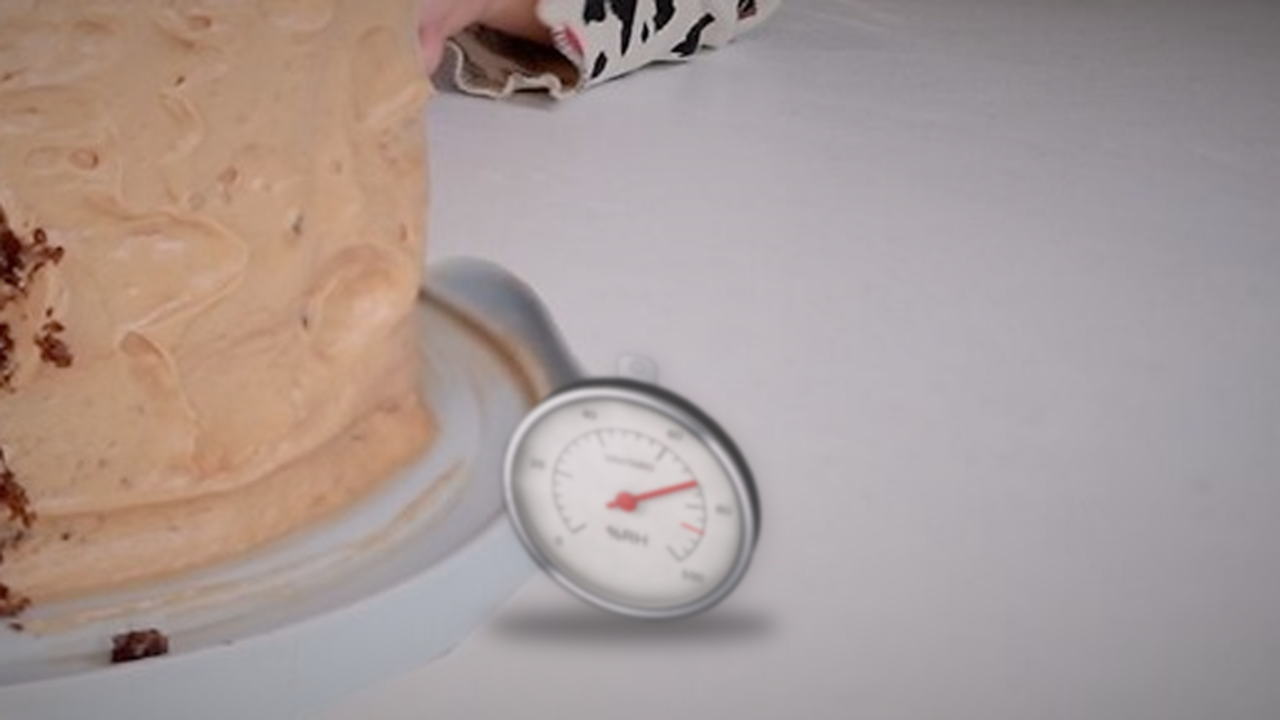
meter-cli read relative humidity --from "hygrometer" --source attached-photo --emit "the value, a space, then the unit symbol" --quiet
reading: 72 %
